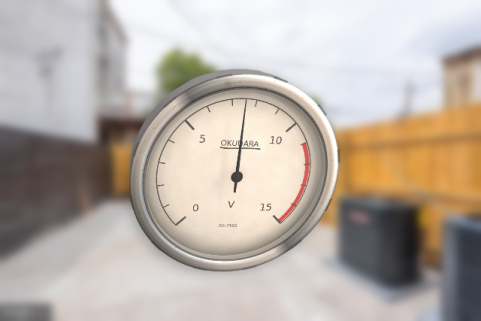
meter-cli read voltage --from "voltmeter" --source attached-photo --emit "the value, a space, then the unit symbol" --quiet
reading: 7.5 V
